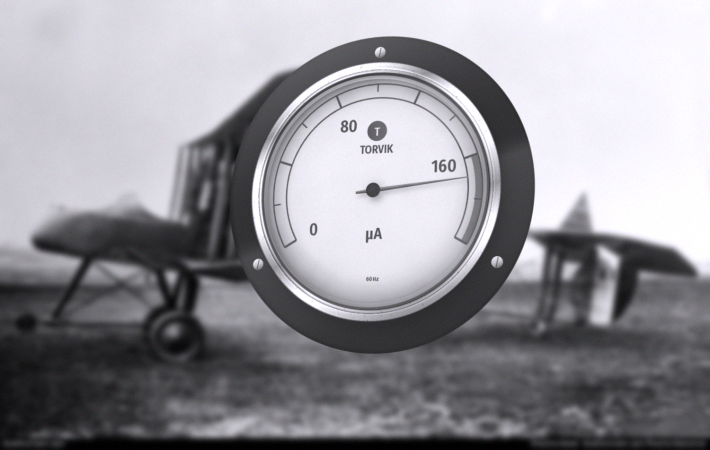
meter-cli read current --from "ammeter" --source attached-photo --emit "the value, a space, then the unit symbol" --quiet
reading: 170 µA
